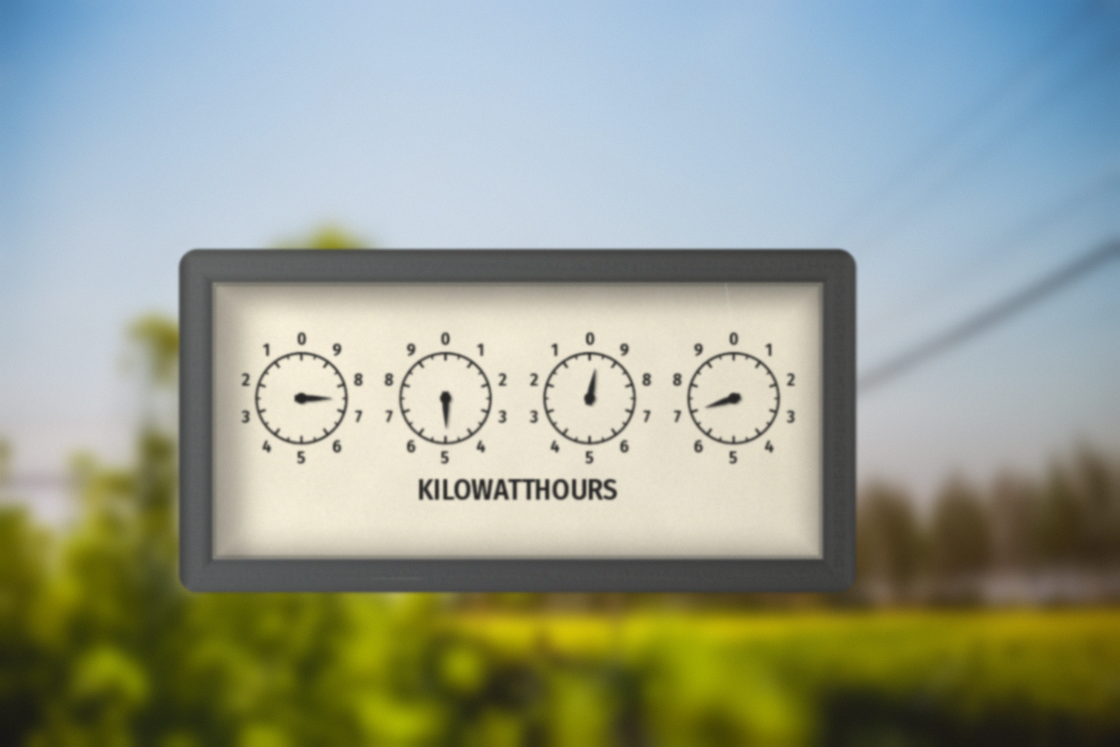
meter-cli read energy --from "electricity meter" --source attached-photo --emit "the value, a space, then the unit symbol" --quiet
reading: 7497 kWh
